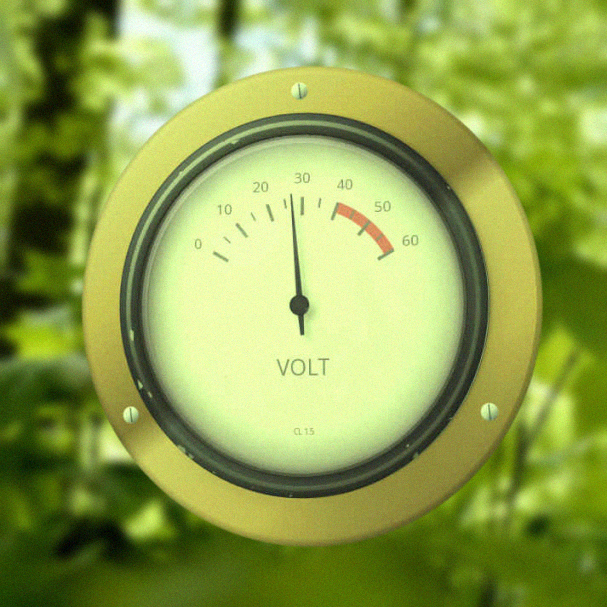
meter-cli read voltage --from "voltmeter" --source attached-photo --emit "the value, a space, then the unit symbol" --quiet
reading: 27.5 V
